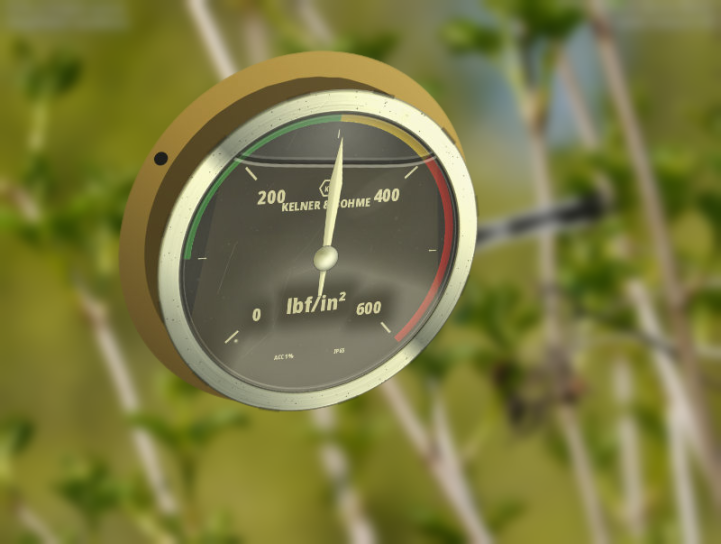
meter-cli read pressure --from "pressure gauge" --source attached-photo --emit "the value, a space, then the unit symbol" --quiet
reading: 300 psi
